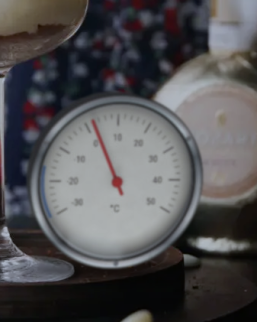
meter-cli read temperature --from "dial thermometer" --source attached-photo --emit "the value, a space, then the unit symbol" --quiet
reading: 2 °C
